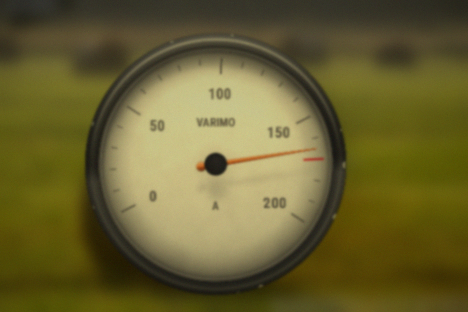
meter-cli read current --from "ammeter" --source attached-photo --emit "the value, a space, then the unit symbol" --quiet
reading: 165 A
